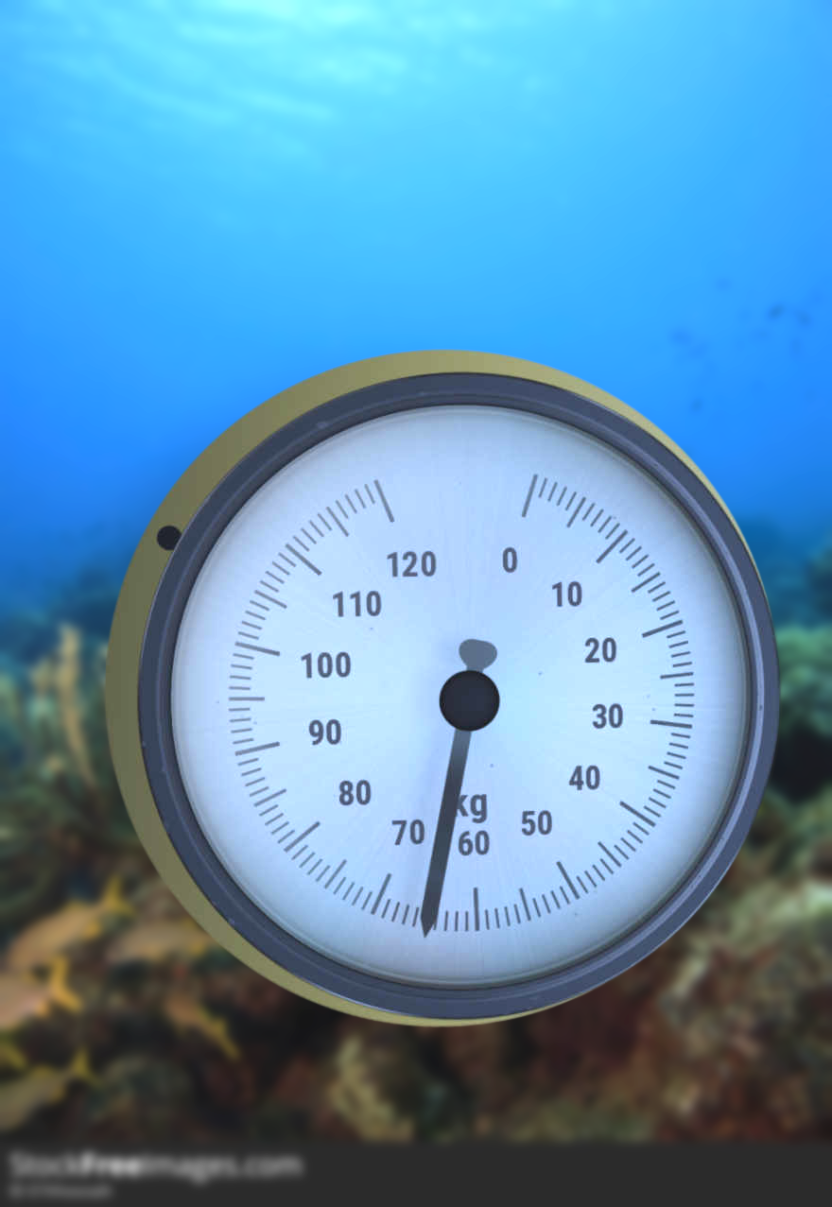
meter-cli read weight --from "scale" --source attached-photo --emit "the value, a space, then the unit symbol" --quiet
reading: 65 kg
